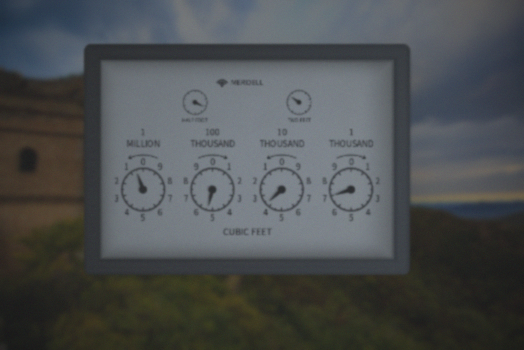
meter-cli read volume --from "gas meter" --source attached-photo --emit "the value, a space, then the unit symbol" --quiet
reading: 53700 ft³
